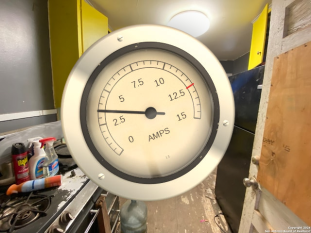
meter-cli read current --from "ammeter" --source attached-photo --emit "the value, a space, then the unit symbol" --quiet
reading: 3.5 A
